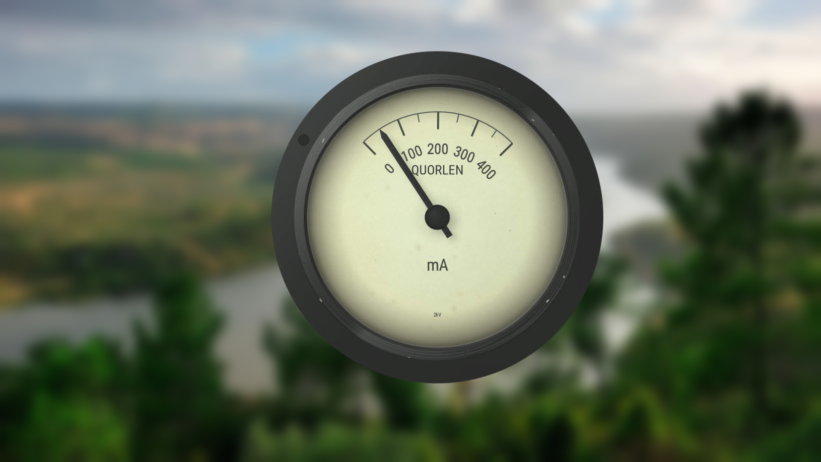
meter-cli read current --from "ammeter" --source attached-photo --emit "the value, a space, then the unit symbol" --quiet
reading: 50 mA
